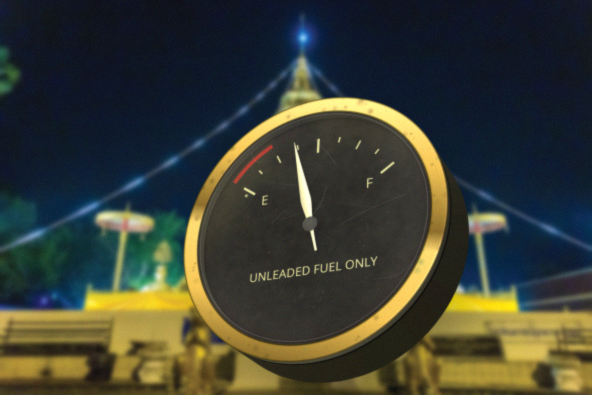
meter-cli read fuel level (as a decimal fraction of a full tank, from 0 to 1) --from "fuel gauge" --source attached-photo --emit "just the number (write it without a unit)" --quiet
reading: 0.375
